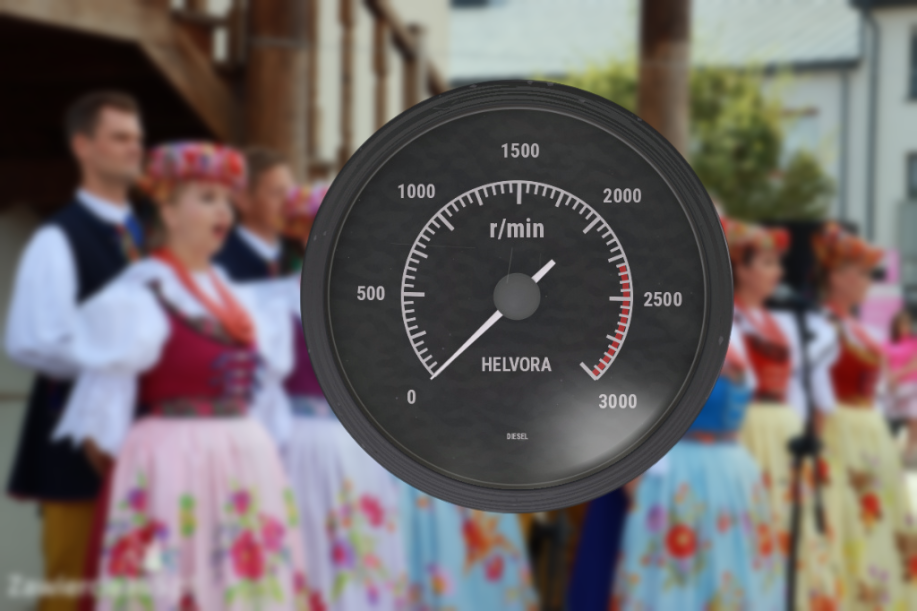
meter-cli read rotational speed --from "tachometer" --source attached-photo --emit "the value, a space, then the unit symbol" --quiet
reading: 0 rpm
